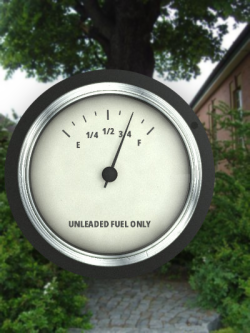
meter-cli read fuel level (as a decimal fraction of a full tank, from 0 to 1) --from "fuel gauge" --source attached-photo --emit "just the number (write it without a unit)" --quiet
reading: 0.75
